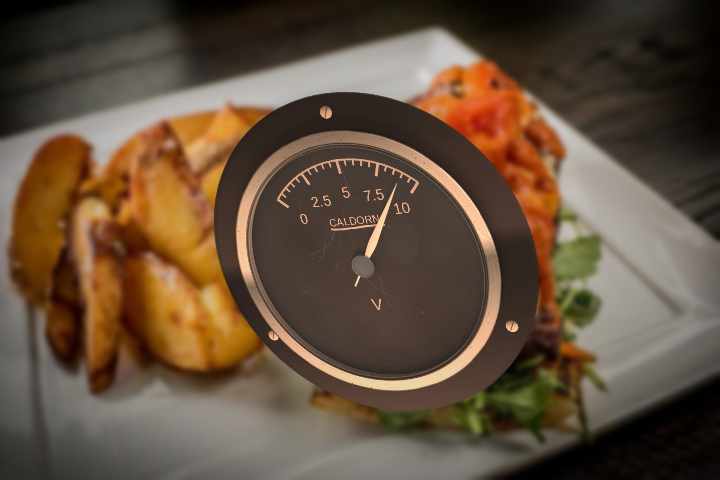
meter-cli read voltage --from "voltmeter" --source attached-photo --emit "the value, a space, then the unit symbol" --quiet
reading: 9 V
